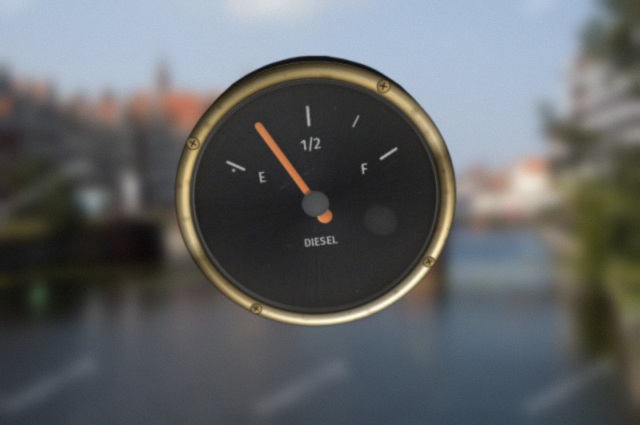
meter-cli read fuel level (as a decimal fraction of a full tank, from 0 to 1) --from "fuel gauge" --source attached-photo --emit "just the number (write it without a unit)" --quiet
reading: 0.25
